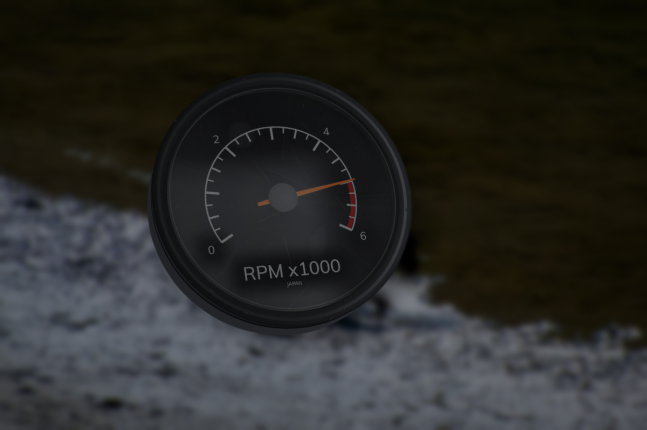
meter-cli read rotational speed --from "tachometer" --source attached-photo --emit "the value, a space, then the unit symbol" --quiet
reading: 5000 rpm
